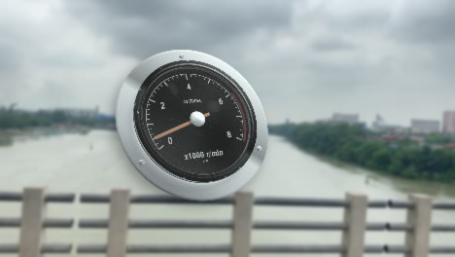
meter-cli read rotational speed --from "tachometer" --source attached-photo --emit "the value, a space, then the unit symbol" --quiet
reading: 400 rpm
